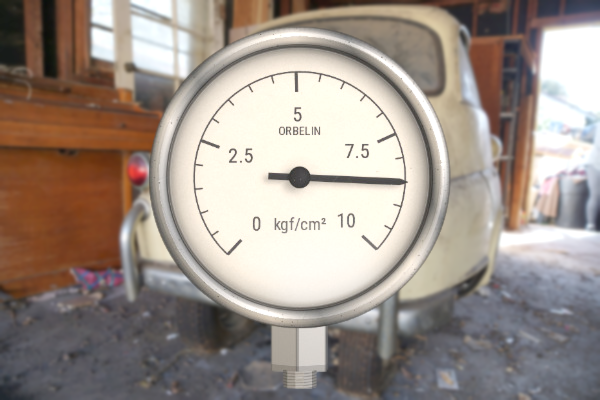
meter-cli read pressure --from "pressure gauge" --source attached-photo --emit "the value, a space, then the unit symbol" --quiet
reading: 8.5 kg/cm²
